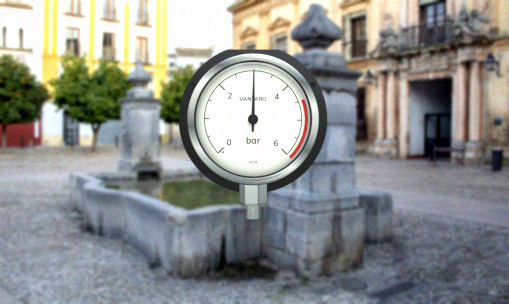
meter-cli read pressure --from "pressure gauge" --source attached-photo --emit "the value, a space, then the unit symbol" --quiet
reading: 3 bar
